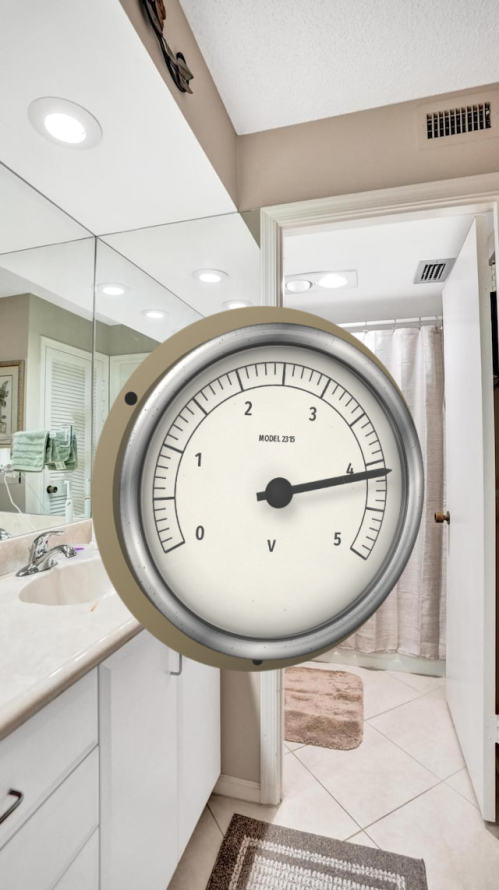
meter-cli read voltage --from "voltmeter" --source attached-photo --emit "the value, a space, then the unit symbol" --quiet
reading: 4.1 V
